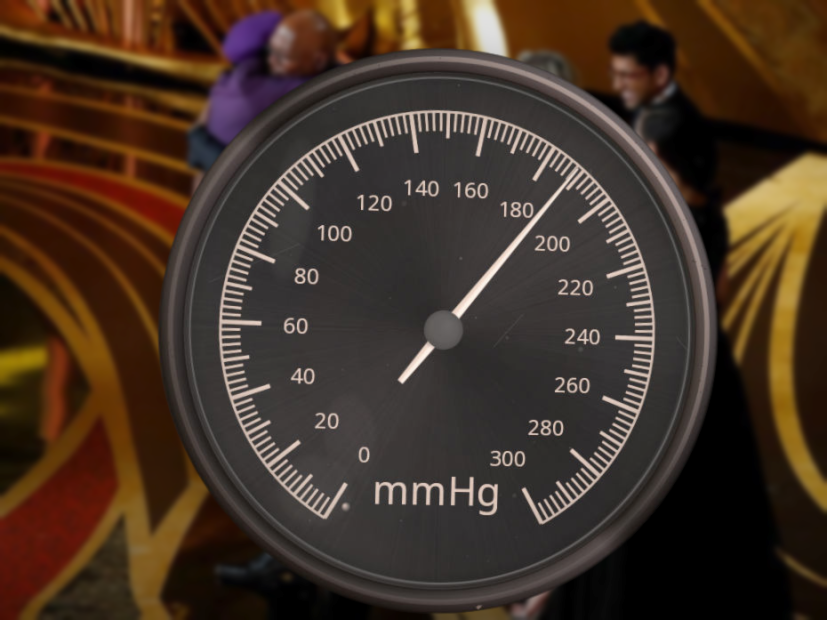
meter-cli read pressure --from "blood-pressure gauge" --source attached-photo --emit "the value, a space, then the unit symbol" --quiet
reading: 188 mmHg
